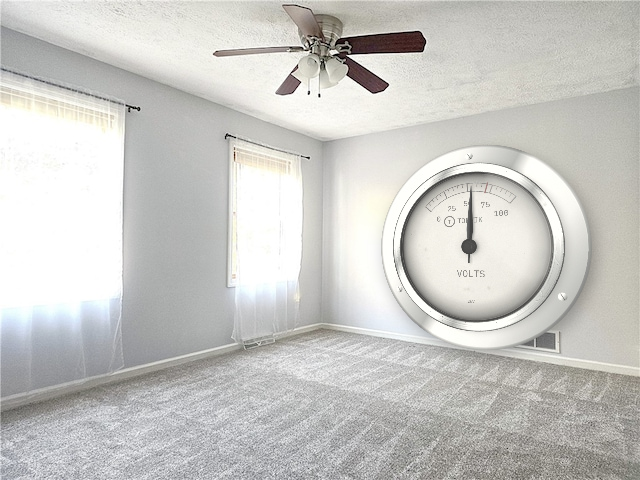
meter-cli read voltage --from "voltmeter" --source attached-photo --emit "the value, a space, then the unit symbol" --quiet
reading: 55 V
